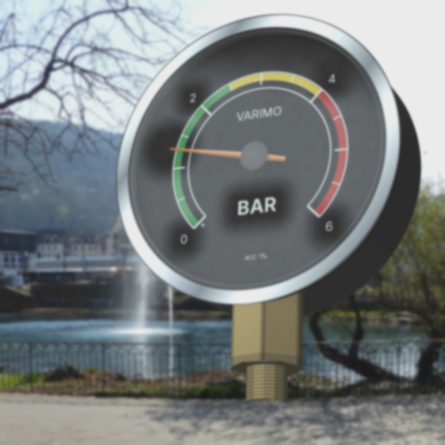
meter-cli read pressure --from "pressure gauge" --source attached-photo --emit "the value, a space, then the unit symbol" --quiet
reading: 1.25 bar
